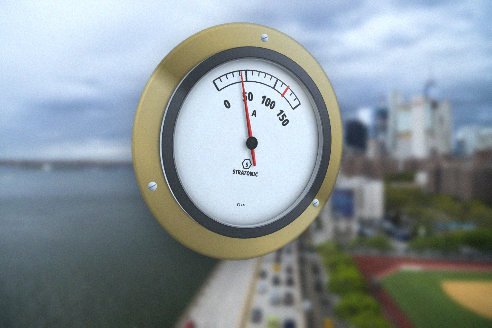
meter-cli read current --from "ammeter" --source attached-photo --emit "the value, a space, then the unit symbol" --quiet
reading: 40 A
